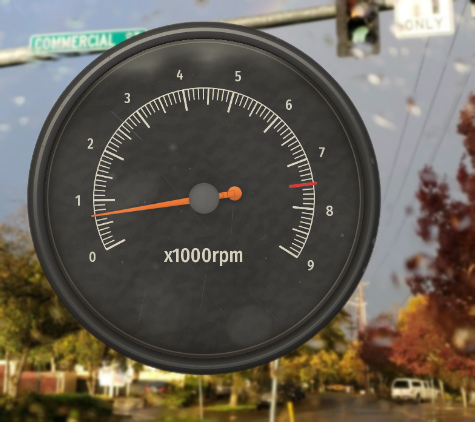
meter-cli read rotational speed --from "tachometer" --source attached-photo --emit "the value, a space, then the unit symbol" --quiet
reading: 700 rpm
